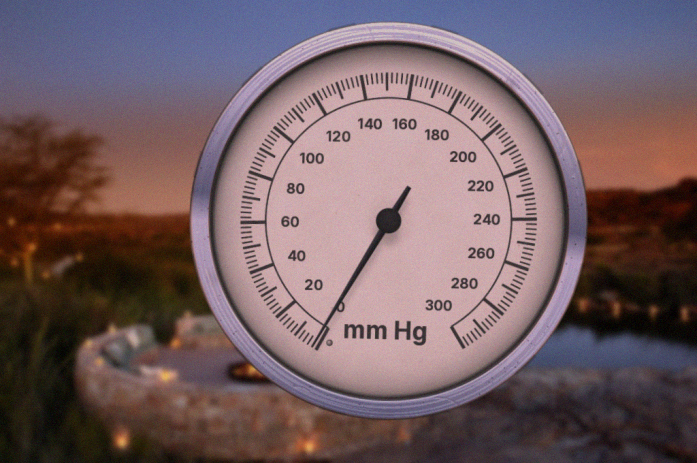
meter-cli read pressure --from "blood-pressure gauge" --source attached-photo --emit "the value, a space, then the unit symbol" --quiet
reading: 2 mmHg
